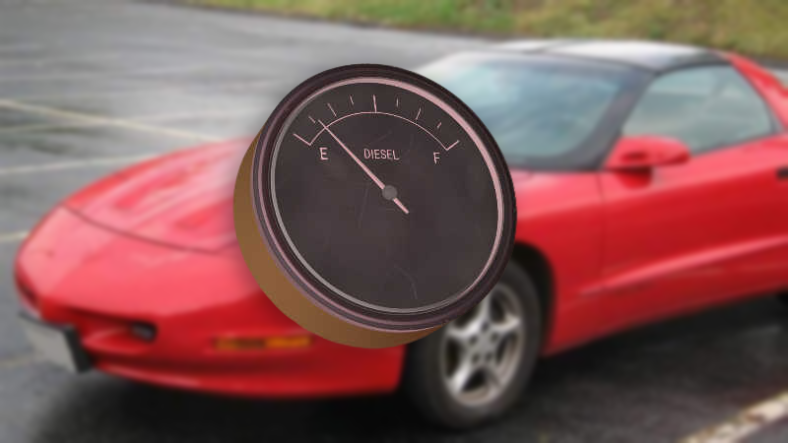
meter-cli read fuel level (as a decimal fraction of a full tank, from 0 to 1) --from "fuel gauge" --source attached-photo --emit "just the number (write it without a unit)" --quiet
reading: 0.125
